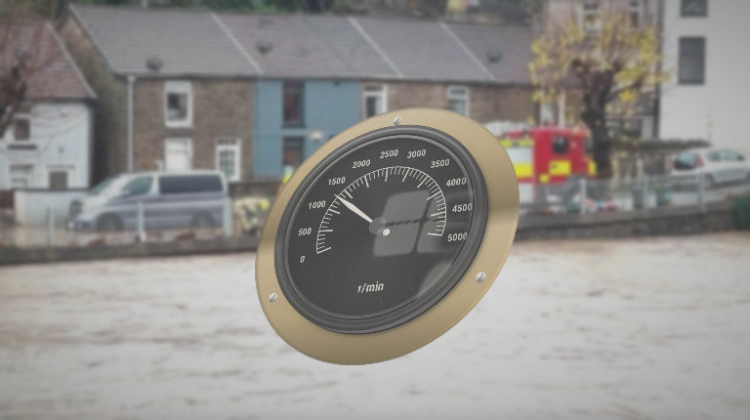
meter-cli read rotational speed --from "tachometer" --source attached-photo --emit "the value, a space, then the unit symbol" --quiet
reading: 1300 rpm
